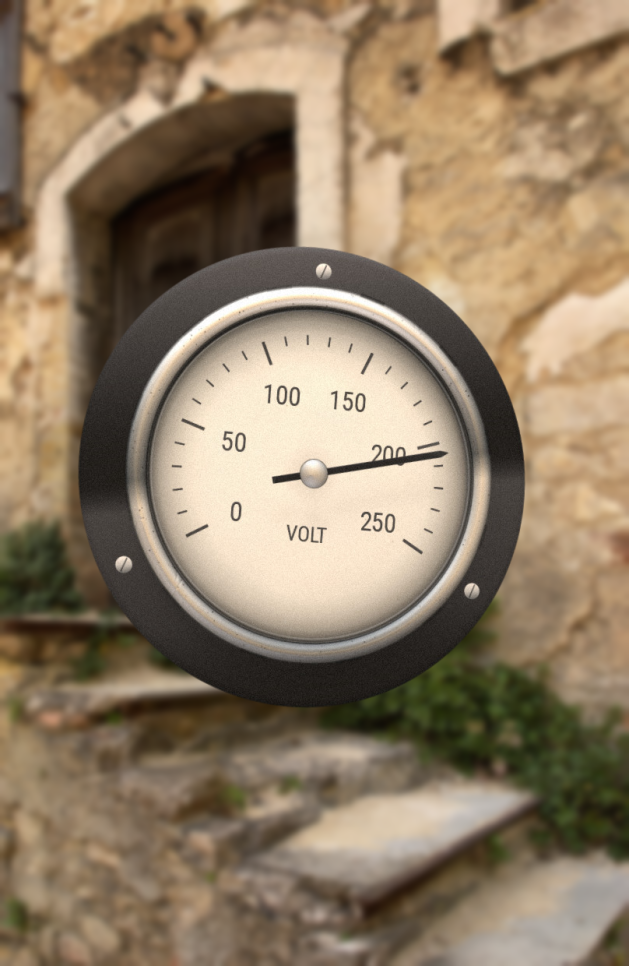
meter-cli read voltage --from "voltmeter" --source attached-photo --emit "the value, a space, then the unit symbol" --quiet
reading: 205 V
